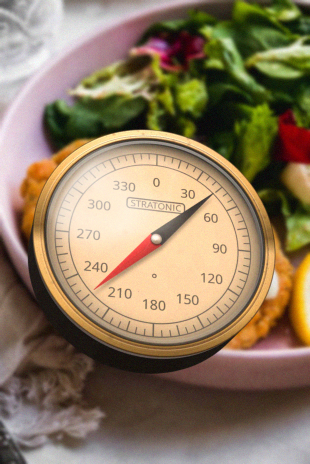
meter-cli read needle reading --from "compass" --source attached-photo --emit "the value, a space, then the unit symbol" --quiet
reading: 225 °
